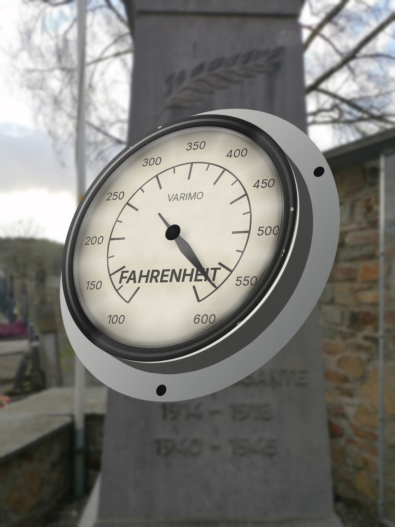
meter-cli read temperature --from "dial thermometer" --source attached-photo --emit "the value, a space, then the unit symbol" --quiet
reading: 575 °F
